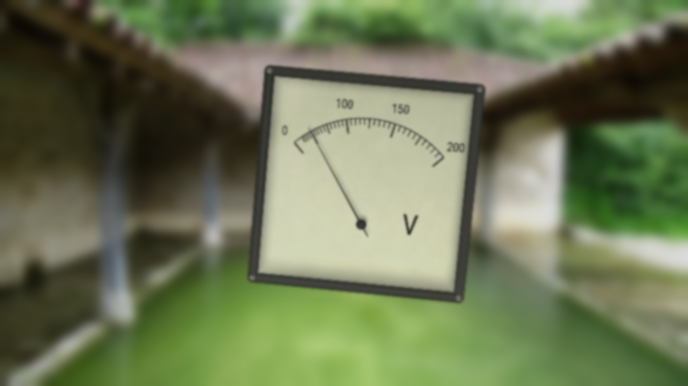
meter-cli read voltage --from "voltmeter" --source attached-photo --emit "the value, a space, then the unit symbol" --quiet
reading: 50 V
